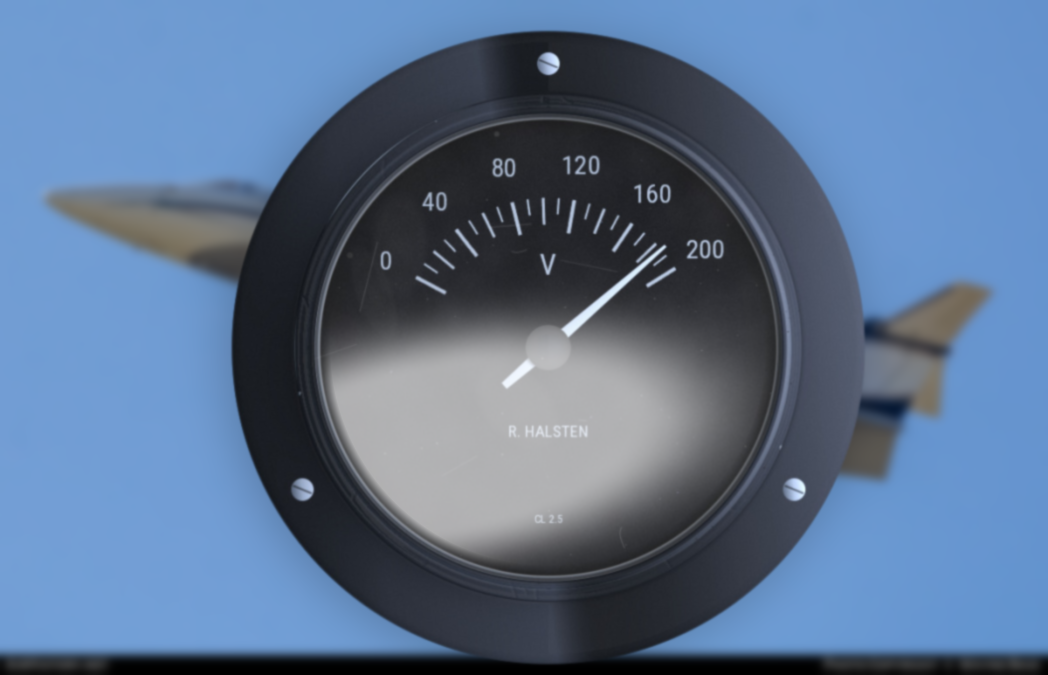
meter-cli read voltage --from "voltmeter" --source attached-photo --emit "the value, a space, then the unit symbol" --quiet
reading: 185 V
